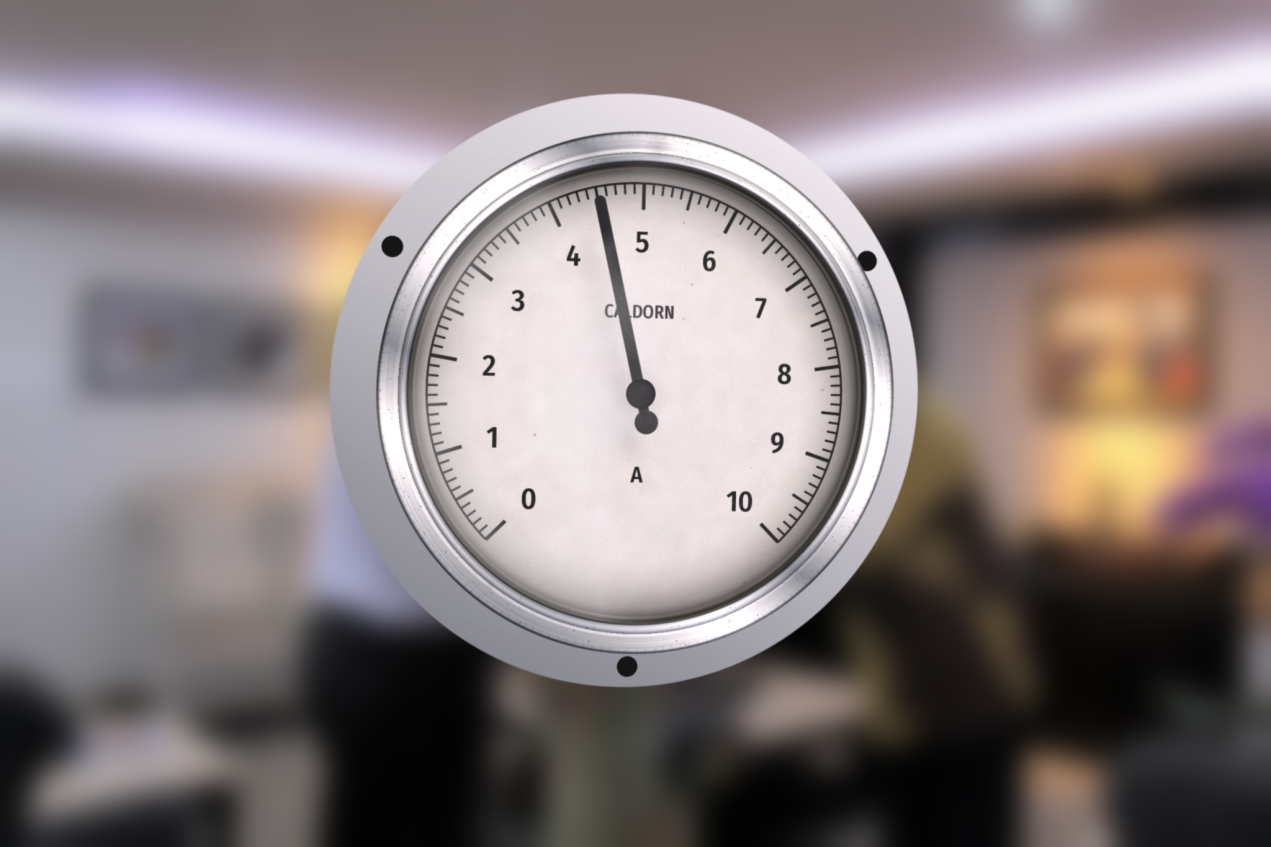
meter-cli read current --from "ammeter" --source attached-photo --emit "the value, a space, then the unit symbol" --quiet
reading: 4.5 A
